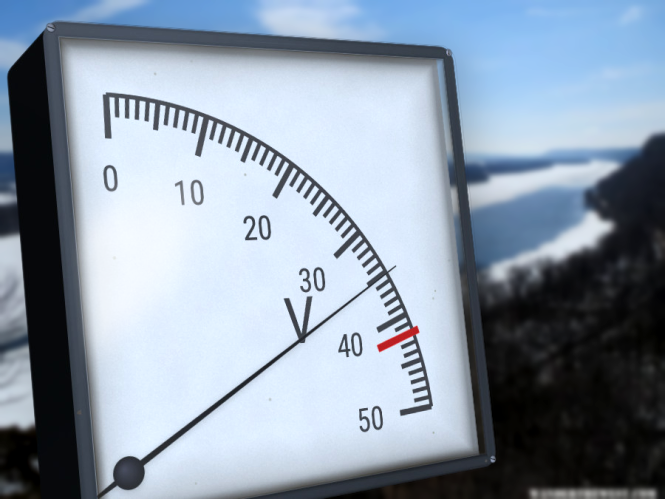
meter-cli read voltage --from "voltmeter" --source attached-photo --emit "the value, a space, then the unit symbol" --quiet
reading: 35 V
